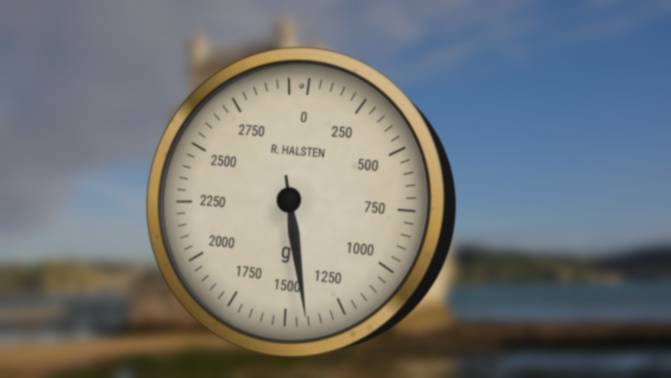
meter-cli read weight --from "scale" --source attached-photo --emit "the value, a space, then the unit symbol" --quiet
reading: 1400 g
